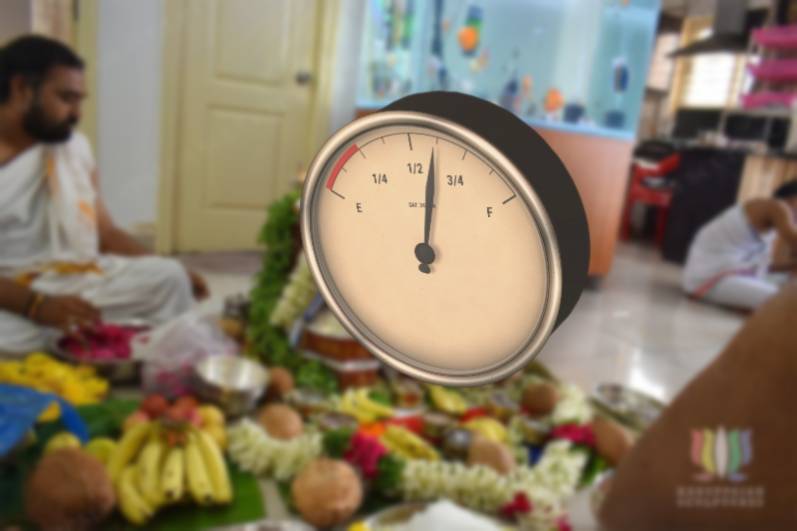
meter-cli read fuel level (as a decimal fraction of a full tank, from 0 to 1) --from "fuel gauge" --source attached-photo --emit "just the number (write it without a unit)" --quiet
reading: 0.625
